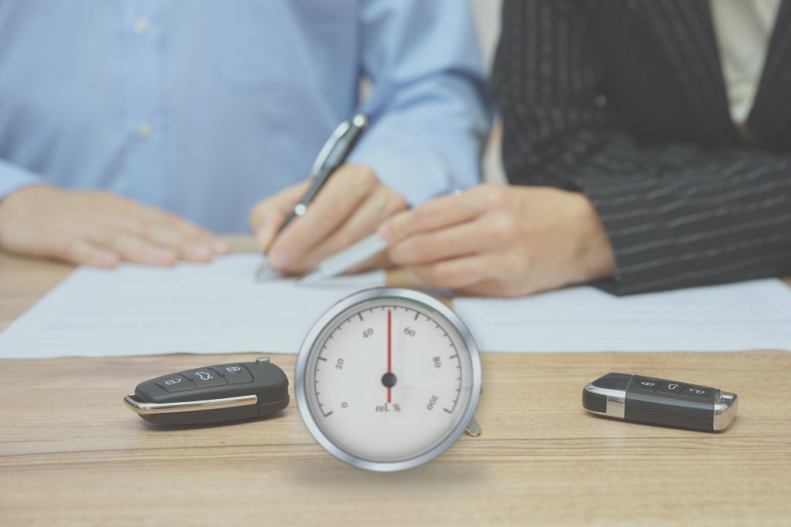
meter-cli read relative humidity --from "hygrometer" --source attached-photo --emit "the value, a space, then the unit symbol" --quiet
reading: 50 %
